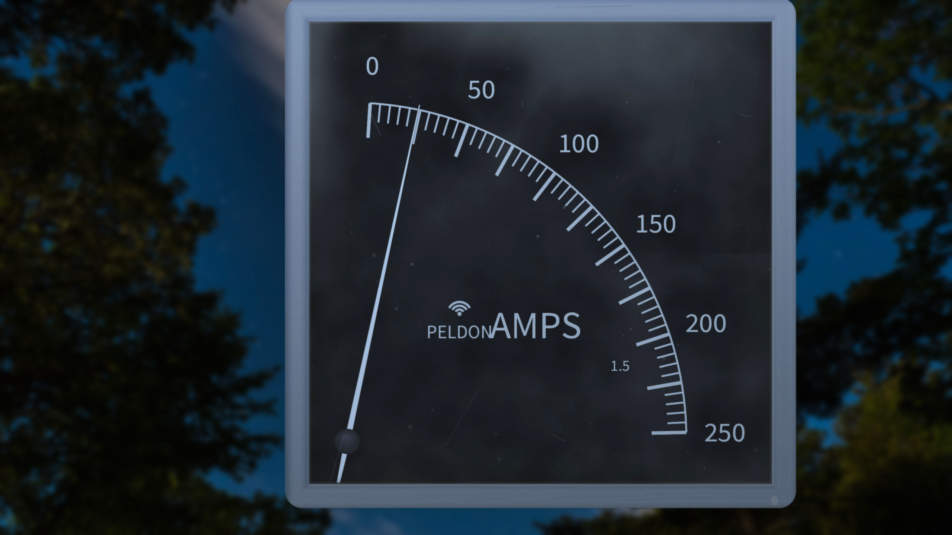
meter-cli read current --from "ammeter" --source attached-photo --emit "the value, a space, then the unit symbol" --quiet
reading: 25 A
